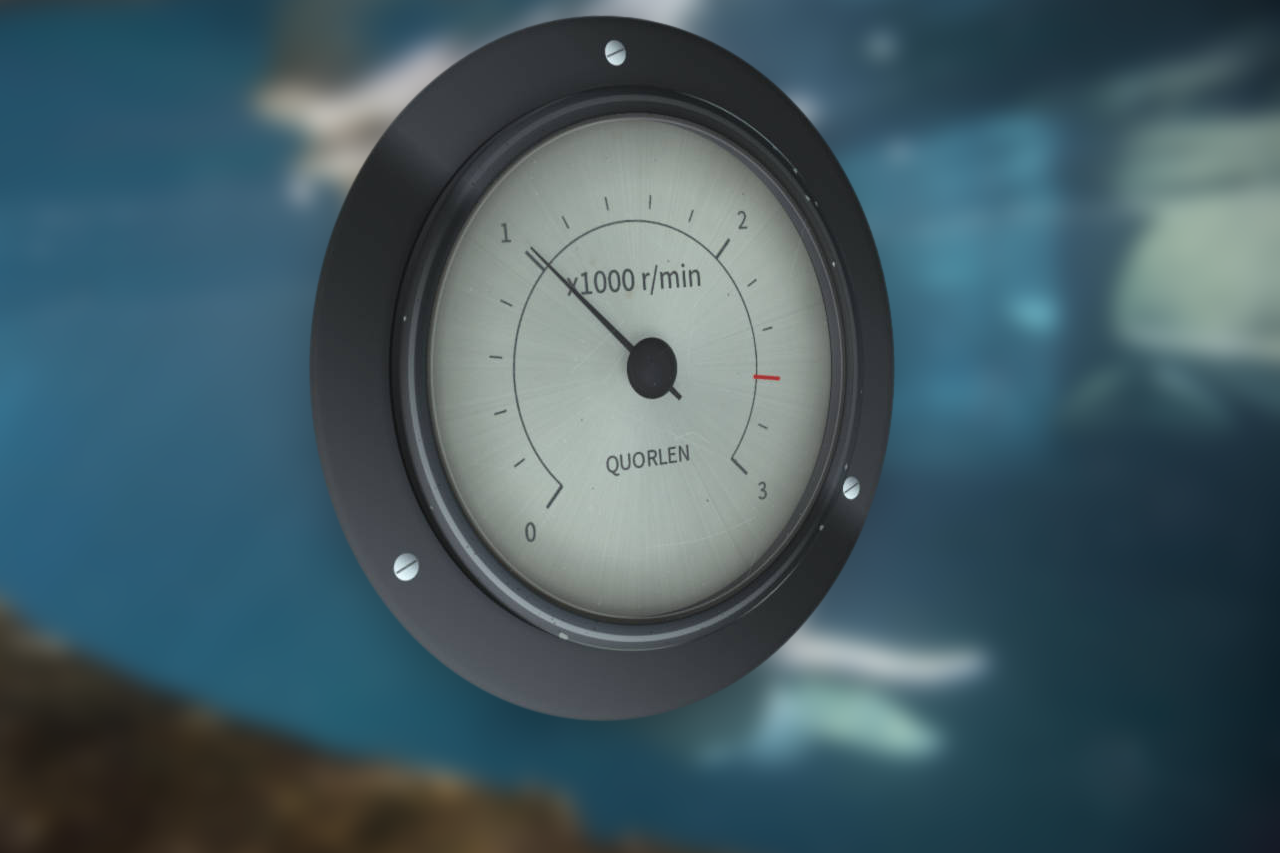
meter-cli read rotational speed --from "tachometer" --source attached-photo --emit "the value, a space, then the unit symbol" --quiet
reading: 1000 rpm
